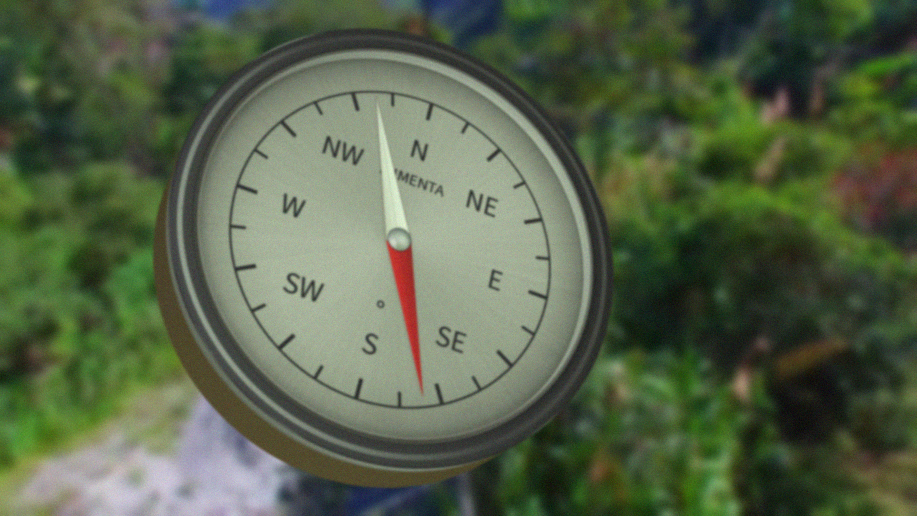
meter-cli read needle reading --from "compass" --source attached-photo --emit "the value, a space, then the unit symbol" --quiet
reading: 157.5 °
